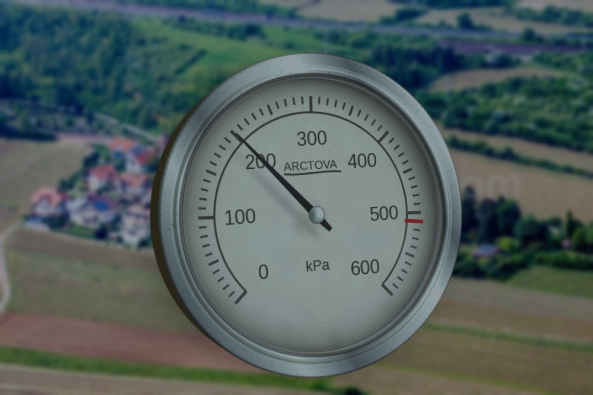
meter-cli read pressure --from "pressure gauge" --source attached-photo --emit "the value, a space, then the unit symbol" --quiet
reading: 200 kPa
